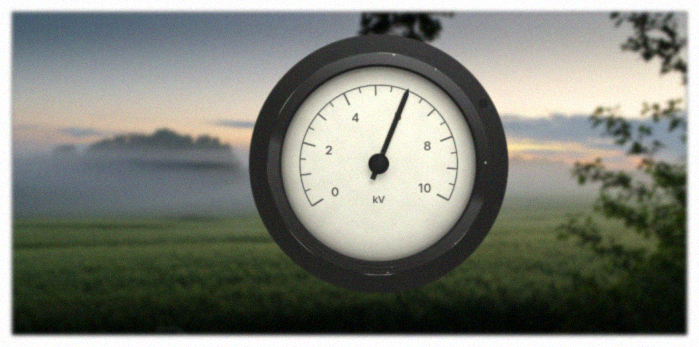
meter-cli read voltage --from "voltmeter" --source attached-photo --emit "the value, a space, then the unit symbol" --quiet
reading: 6 kV
